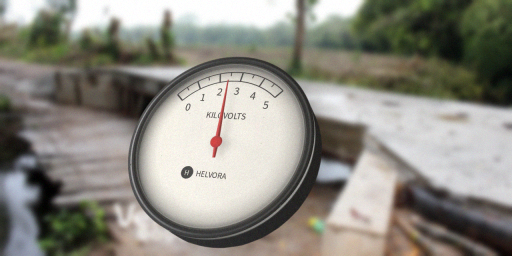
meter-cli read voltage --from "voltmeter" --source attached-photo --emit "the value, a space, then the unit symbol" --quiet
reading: 2.5 kV
